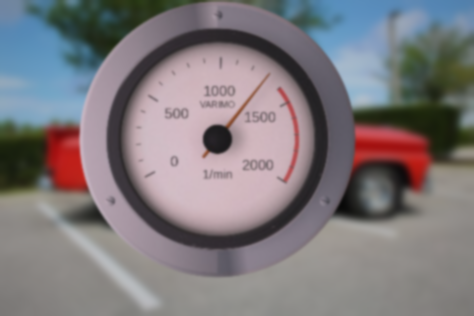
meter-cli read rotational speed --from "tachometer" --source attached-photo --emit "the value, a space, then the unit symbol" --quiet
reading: 1300 rpm
